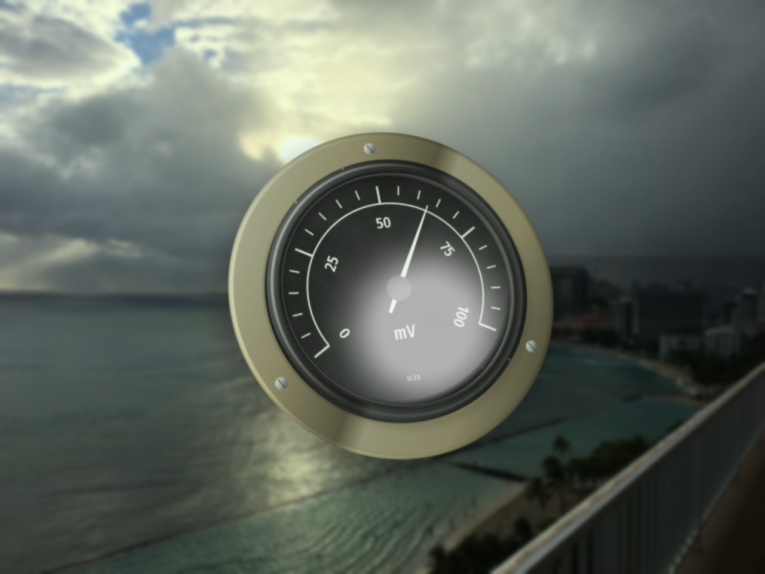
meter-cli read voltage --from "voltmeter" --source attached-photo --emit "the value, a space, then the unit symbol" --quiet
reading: 62.5 mV
